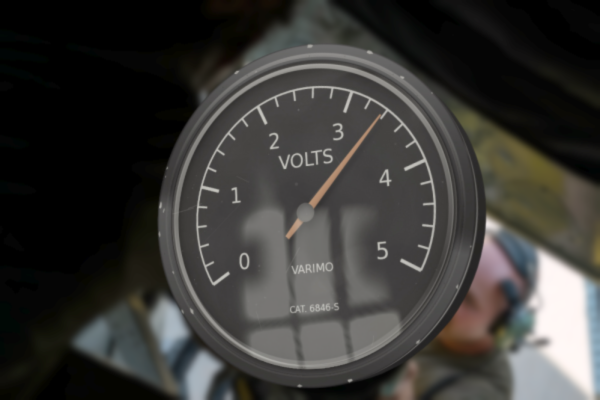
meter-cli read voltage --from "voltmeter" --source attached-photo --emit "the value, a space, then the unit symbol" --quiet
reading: 3.4 V
